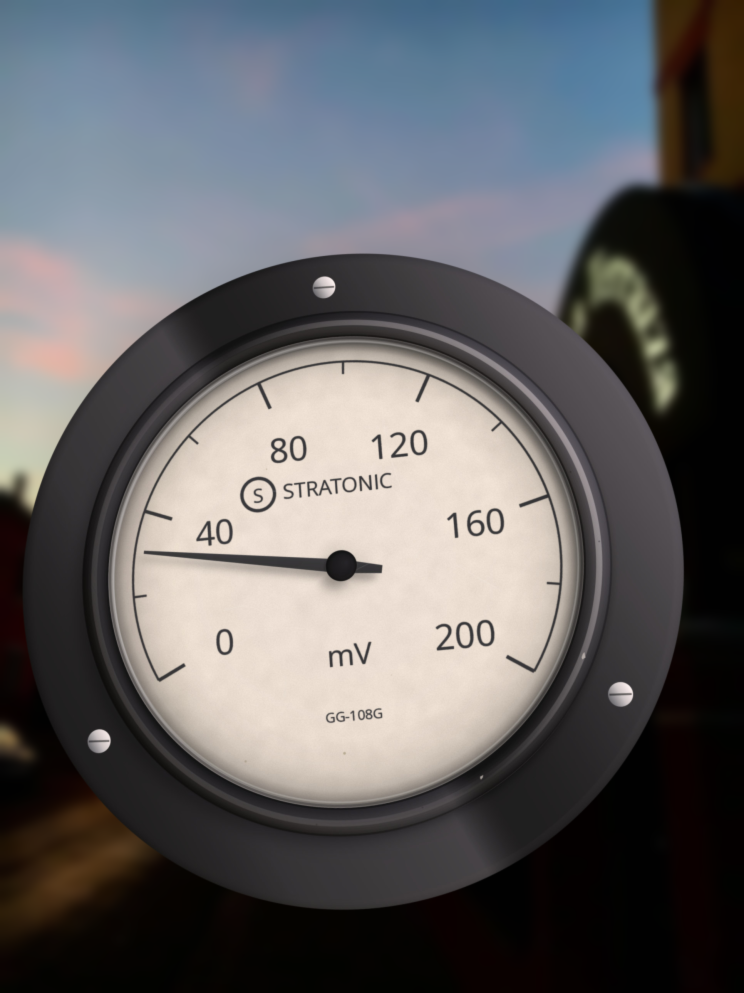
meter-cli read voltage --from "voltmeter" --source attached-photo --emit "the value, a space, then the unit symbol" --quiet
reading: 30 mV
